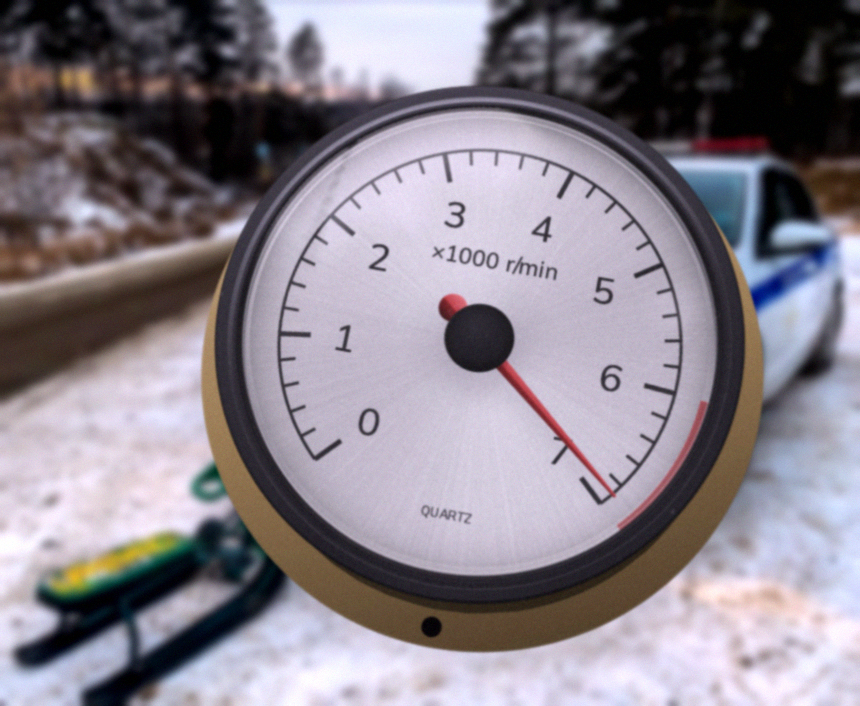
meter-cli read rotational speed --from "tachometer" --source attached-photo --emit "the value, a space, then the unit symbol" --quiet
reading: 6900 rpm
